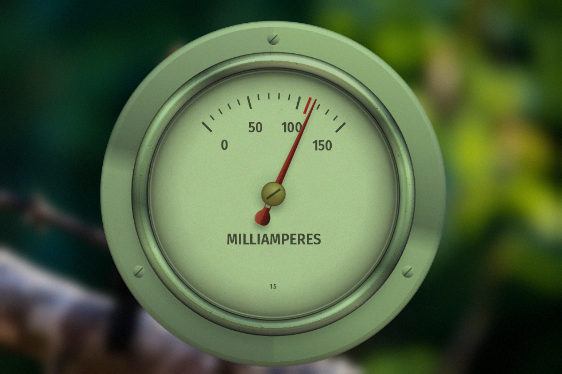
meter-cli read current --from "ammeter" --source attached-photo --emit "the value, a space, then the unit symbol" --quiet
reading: 115 mA
